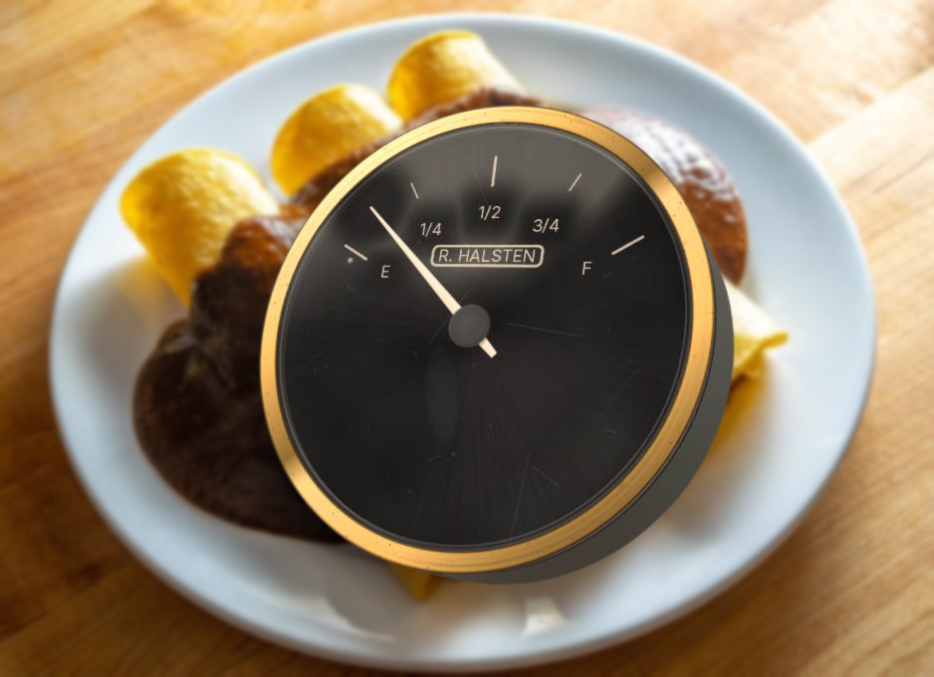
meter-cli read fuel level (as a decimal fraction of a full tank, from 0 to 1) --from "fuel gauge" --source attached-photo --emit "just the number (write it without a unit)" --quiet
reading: 0.125
